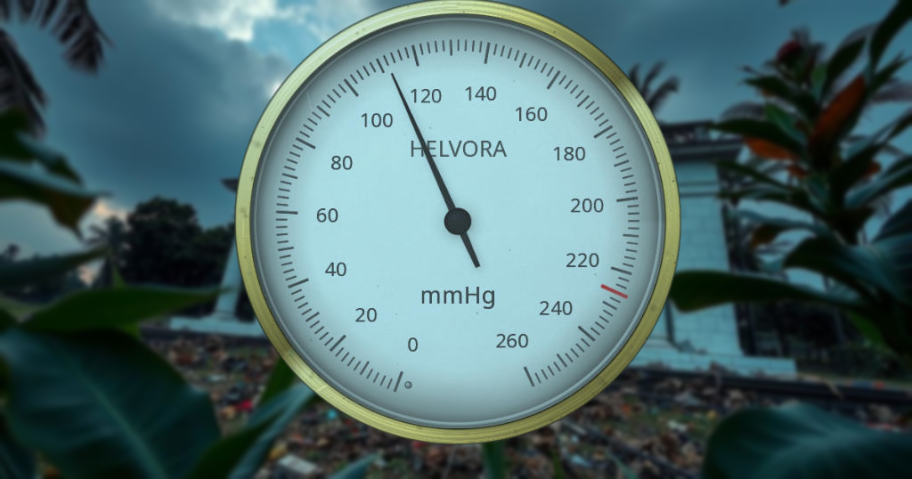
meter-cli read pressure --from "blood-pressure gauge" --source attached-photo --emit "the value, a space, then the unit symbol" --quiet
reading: 112 mmHg
